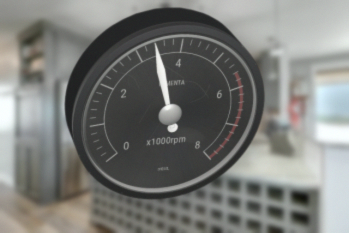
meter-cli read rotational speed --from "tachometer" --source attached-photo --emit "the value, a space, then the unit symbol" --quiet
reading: 3400 rpm
